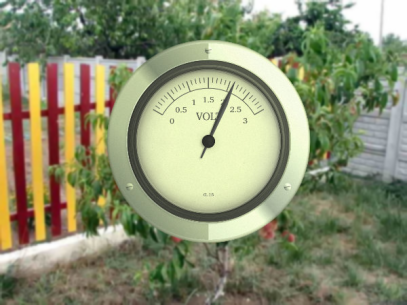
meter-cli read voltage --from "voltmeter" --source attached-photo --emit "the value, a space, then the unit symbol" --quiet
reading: 2.1 V
